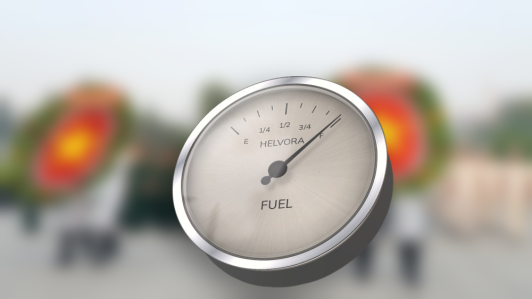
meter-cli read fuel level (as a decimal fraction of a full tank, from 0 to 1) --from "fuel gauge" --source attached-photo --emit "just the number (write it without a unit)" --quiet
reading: 1
